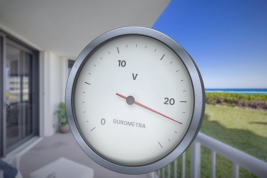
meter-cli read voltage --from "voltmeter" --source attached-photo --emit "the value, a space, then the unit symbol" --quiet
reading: 22 V
